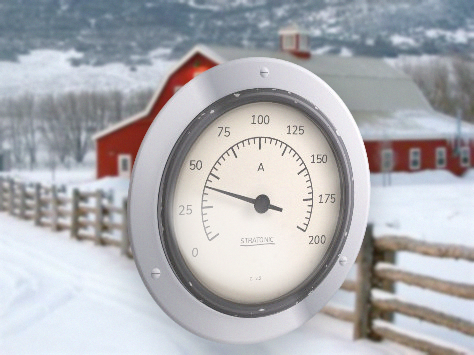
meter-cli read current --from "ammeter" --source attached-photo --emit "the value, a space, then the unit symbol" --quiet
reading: 40 A
